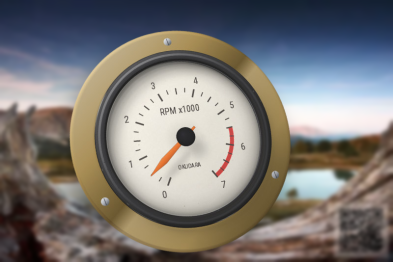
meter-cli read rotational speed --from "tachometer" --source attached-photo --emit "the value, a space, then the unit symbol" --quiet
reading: 500 rpm
